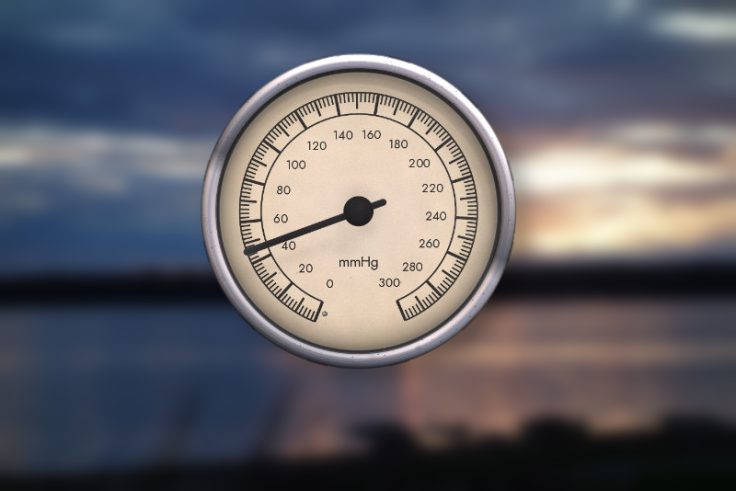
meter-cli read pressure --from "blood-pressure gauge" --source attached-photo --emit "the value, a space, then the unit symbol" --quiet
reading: 46 mmHg
